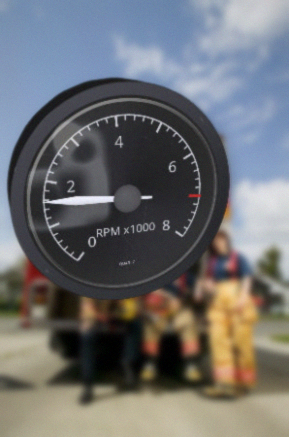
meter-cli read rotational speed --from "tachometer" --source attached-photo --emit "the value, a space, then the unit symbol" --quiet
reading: 1600 rpm
